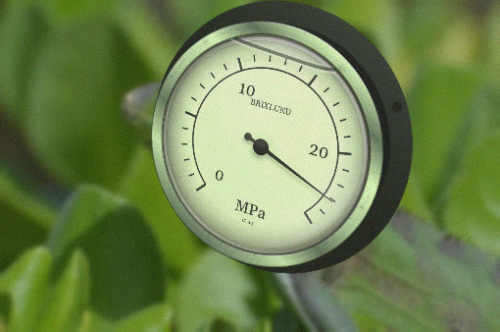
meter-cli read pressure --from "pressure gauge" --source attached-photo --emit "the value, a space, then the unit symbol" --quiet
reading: 23 MPa
